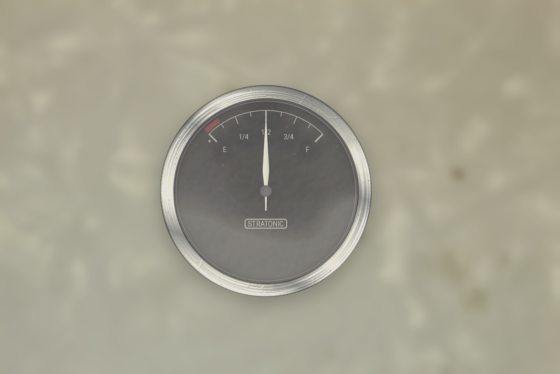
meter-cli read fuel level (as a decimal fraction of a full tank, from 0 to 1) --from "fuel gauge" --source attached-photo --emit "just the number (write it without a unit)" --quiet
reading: 0.5
